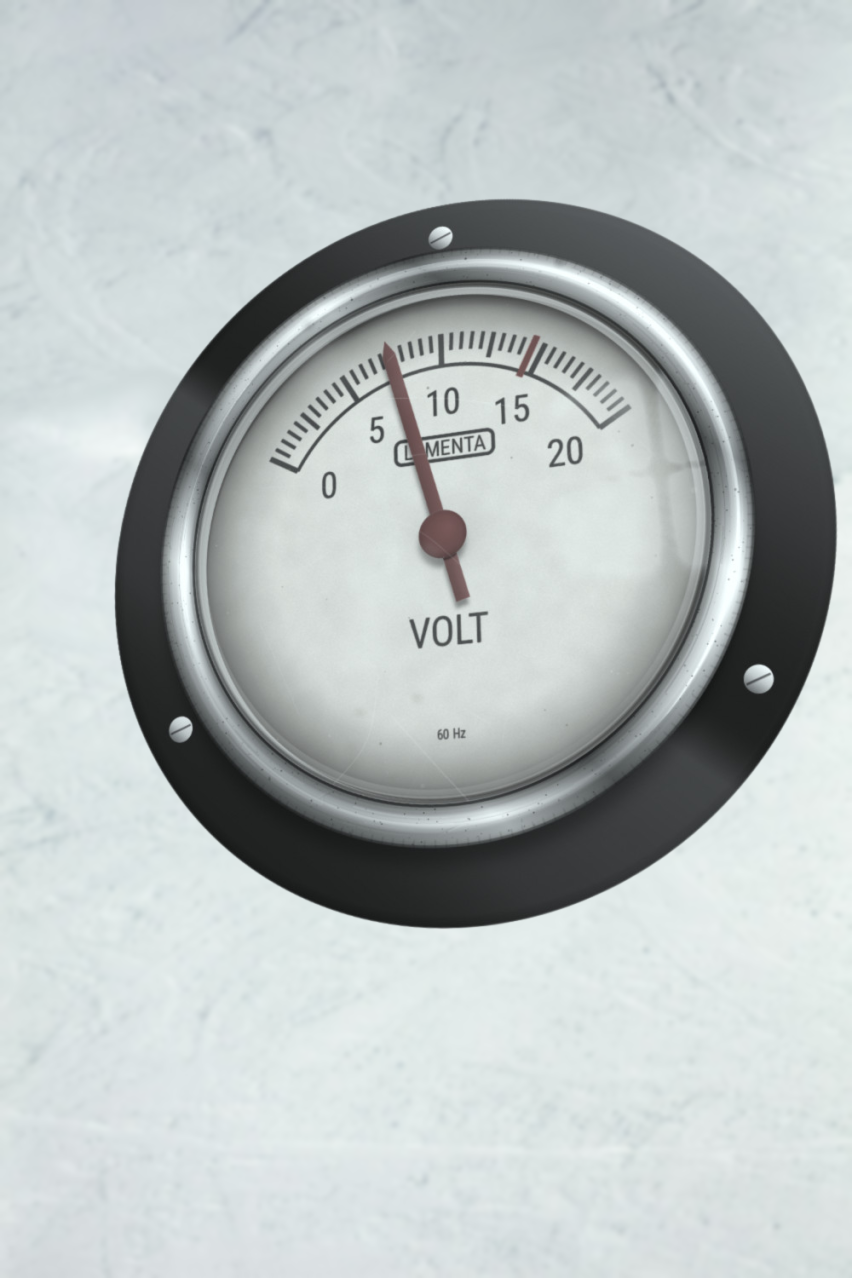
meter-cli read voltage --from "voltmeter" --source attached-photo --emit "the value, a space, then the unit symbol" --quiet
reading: 7.5 V
